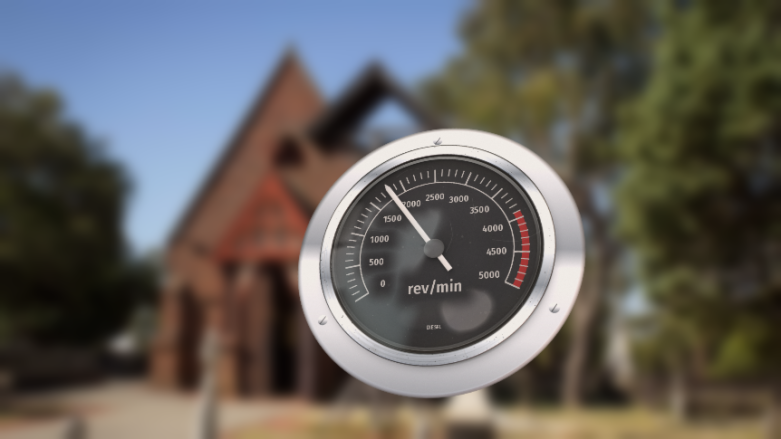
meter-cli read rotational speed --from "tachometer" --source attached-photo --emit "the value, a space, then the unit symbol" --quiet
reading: 1800 rpm
